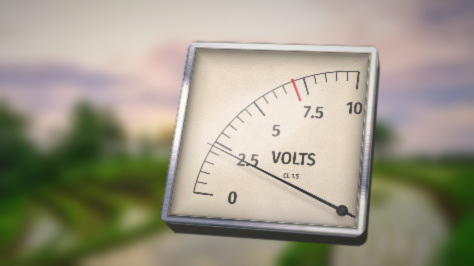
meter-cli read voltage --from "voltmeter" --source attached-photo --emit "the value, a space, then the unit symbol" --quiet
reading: 2.25 V
